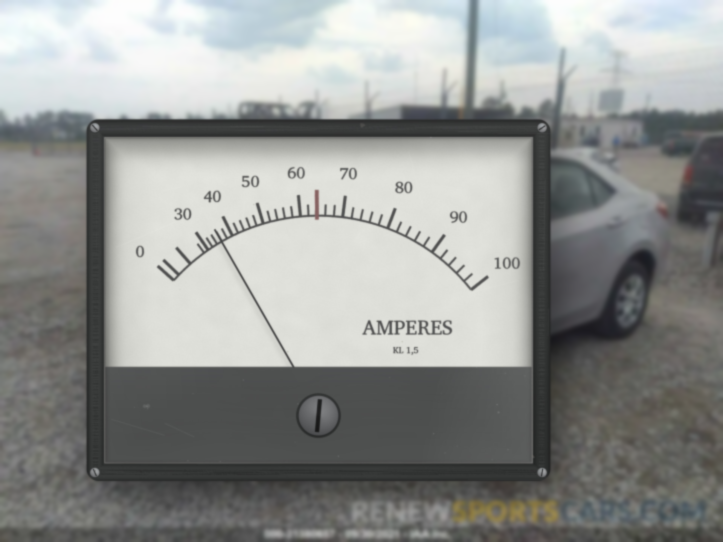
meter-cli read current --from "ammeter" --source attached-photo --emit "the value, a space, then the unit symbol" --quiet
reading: 36 A
